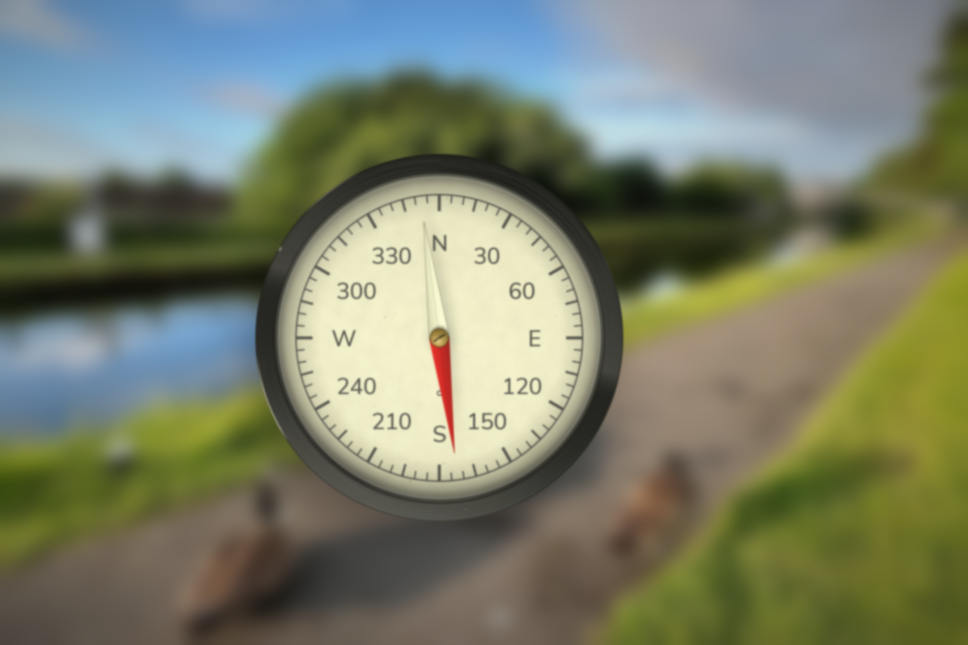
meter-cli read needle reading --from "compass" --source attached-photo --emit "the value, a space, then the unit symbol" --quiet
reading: 172.5 °
